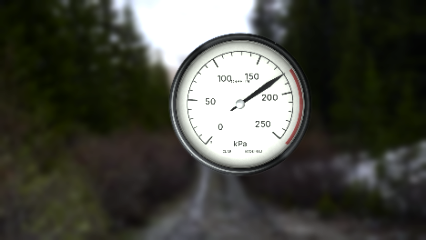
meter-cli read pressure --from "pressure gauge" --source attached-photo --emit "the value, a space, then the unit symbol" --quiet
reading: 180 kPa
